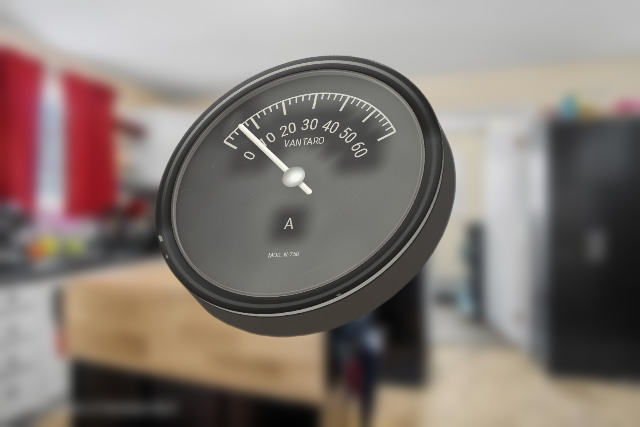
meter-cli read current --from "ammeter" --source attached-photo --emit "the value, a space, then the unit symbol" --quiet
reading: 6 A
